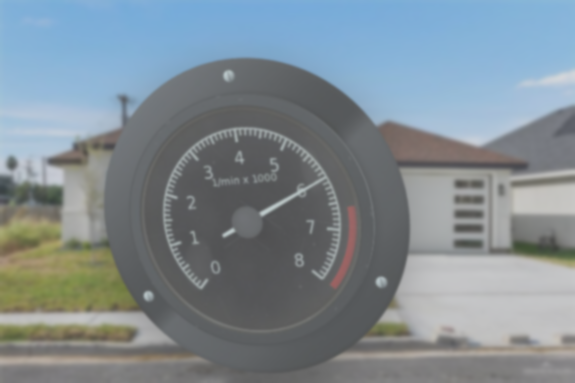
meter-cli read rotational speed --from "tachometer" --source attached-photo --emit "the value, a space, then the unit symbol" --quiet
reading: 6000 rpm
